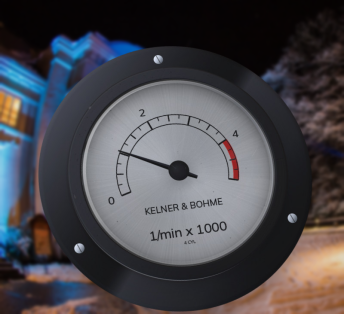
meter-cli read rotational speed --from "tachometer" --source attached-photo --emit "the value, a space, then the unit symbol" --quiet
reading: 1000 rpm
